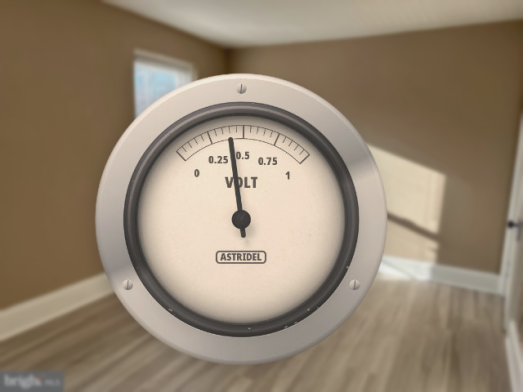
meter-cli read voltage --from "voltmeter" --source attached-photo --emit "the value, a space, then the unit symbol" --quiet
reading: 0.4 V
